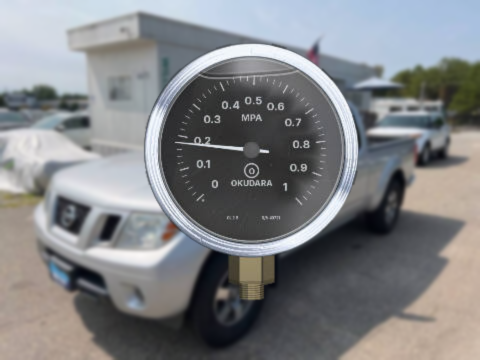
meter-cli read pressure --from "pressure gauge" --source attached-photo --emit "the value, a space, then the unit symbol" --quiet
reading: 0.18 MPa
